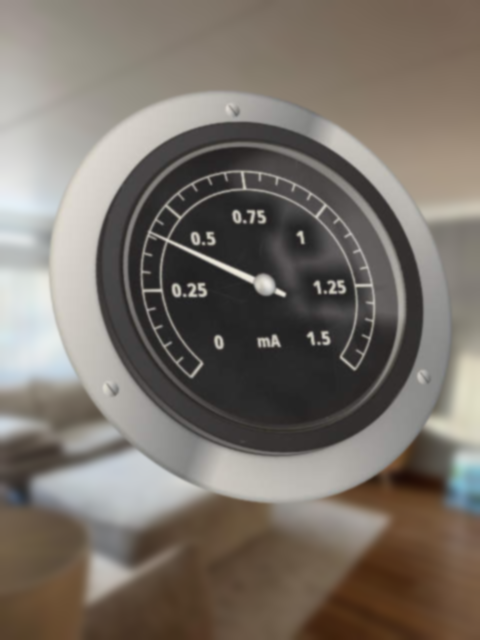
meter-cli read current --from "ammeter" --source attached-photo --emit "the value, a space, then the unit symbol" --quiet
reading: 0.4 mA
